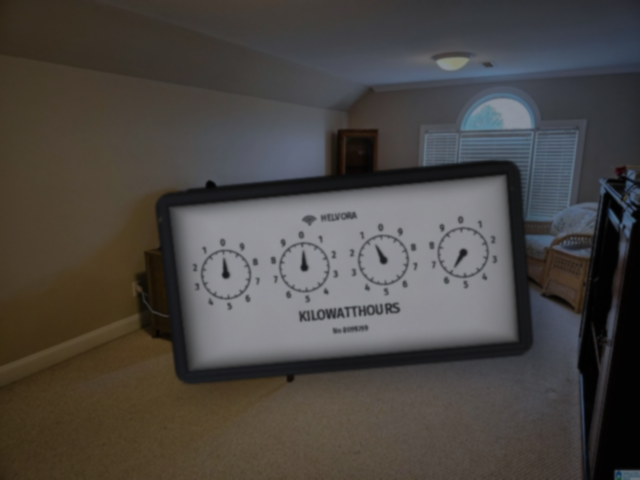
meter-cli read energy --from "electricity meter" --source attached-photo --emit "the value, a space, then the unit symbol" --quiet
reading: 6 kWh
